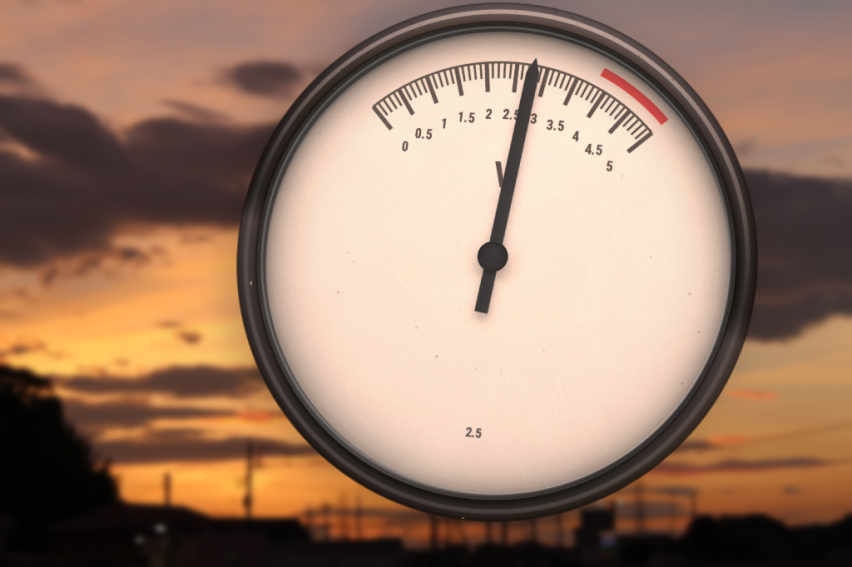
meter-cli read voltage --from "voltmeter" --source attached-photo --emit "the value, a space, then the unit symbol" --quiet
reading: 2.8 V
